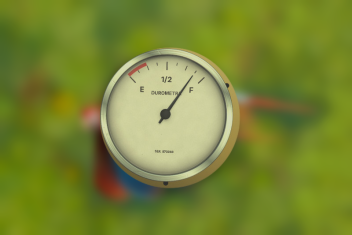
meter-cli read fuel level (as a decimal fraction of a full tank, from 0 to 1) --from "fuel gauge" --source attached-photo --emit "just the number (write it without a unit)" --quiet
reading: 0.875
